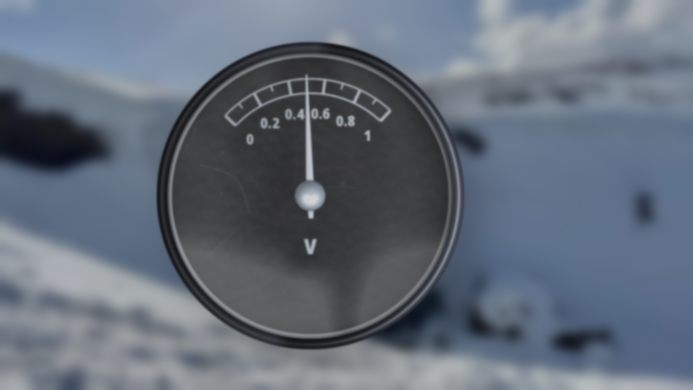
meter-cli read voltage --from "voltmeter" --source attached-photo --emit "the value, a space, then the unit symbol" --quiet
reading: 0.5 V
